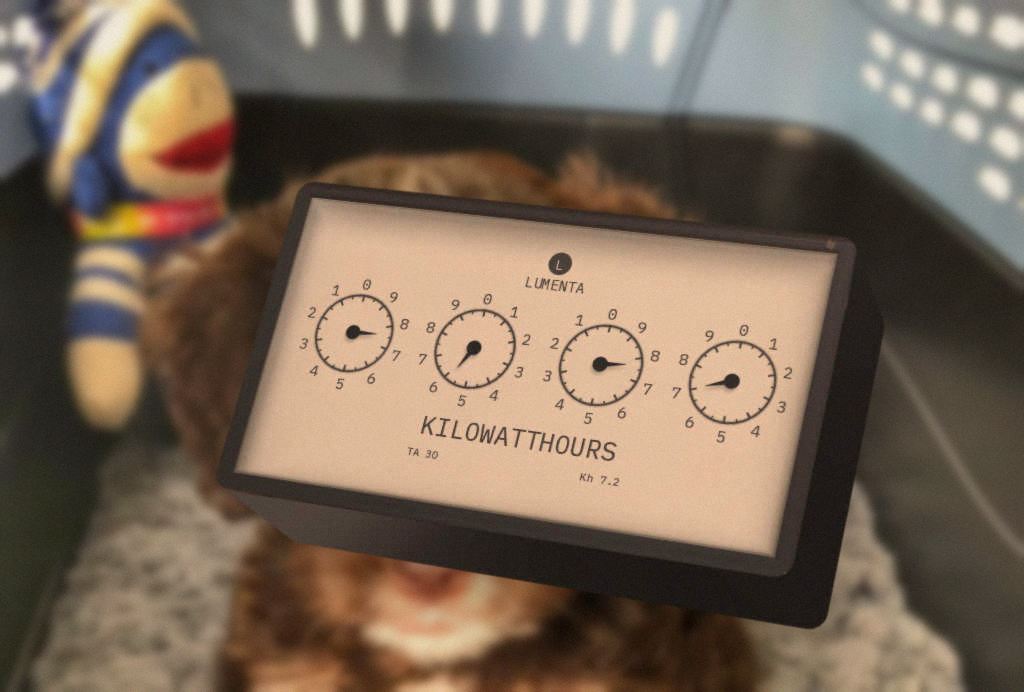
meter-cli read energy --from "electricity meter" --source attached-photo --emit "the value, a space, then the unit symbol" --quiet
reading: 7577 kWh
